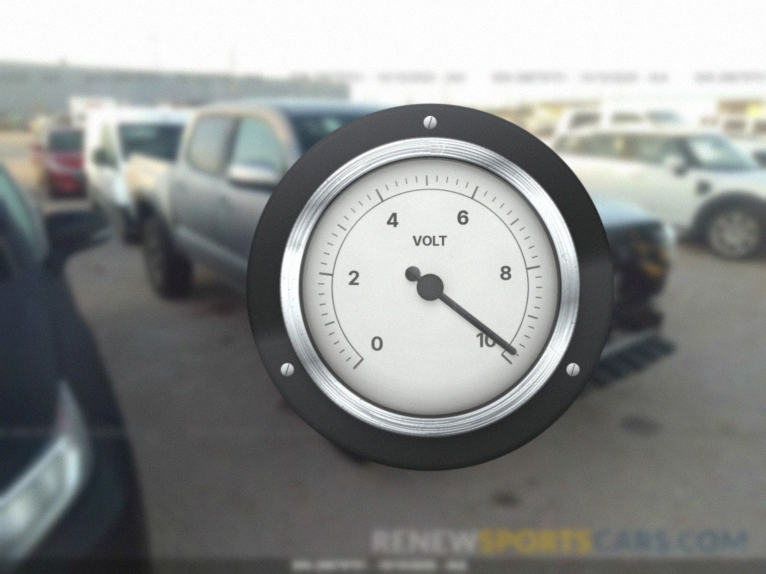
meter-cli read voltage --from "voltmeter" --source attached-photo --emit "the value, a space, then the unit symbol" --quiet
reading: 9.8 V
